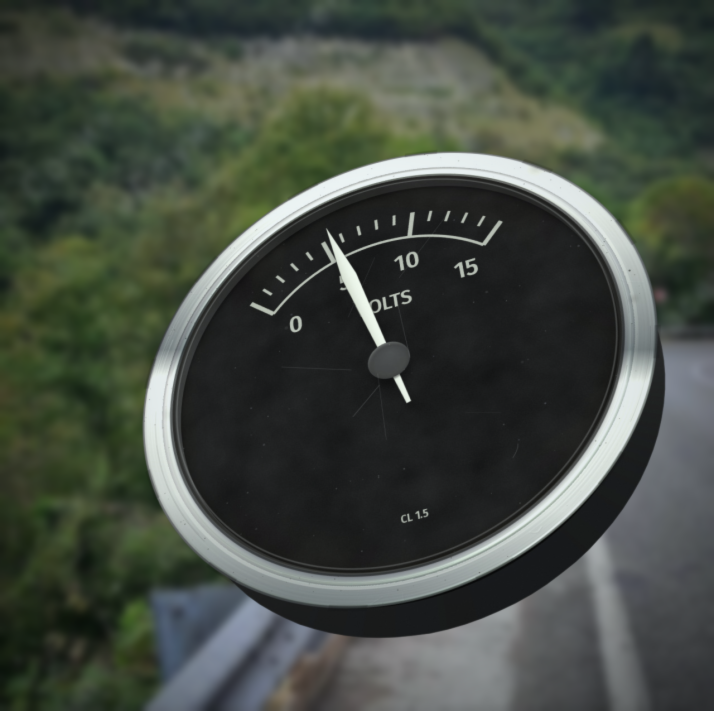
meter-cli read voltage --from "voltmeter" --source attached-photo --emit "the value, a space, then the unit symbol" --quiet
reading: 5.5 V
